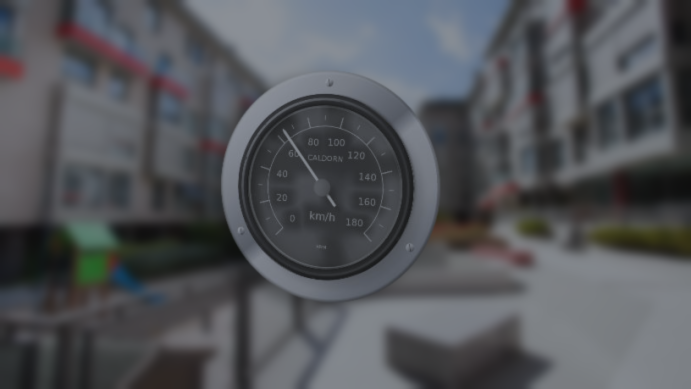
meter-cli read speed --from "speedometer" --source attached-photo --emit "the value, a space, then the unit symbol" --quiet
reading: 65 km/h
